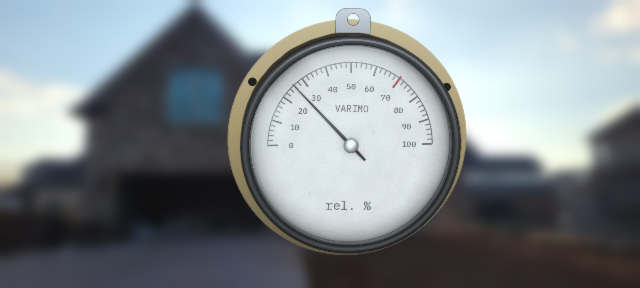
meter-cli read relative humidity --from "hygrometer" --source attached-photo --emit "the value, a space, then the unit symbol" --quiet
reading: 26 %
